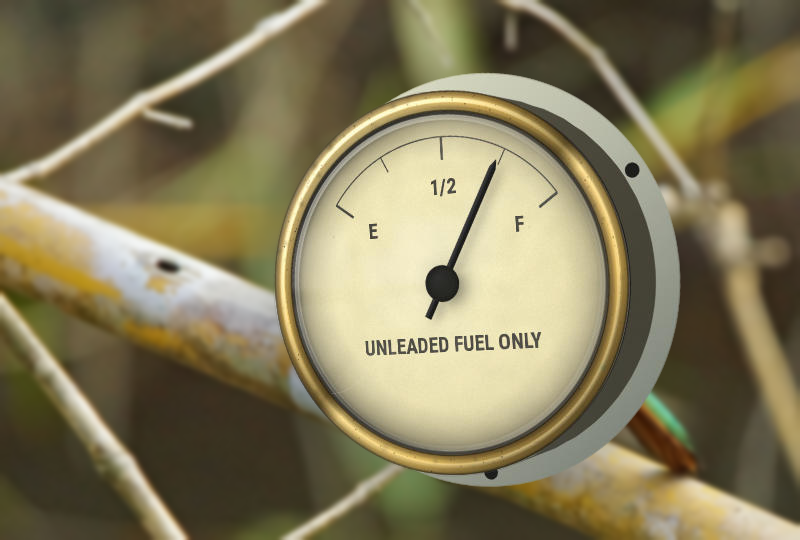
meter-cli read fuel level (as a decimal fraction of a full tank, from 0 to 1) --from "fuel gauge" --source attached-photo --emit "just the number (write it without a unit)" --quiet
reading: 0.75
